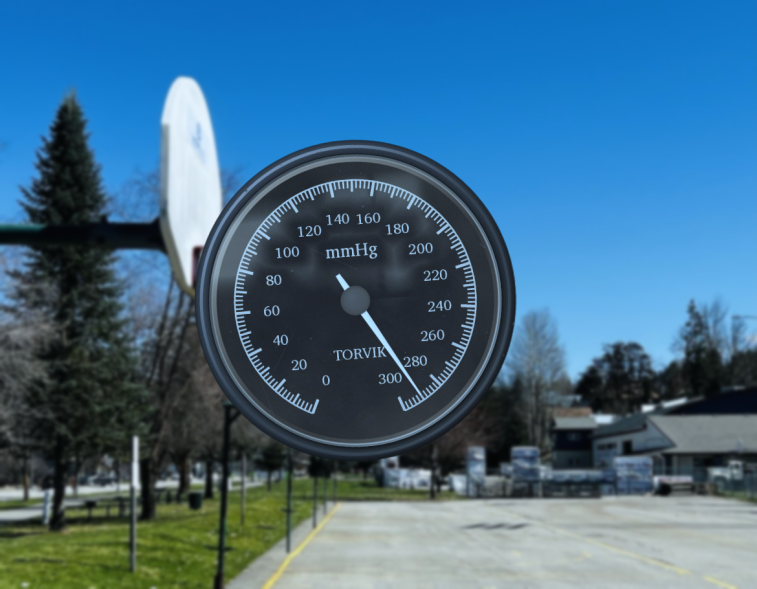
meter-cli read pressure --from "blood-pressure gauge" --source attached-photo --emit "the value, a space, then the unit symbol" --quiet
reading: 290 mmHg
